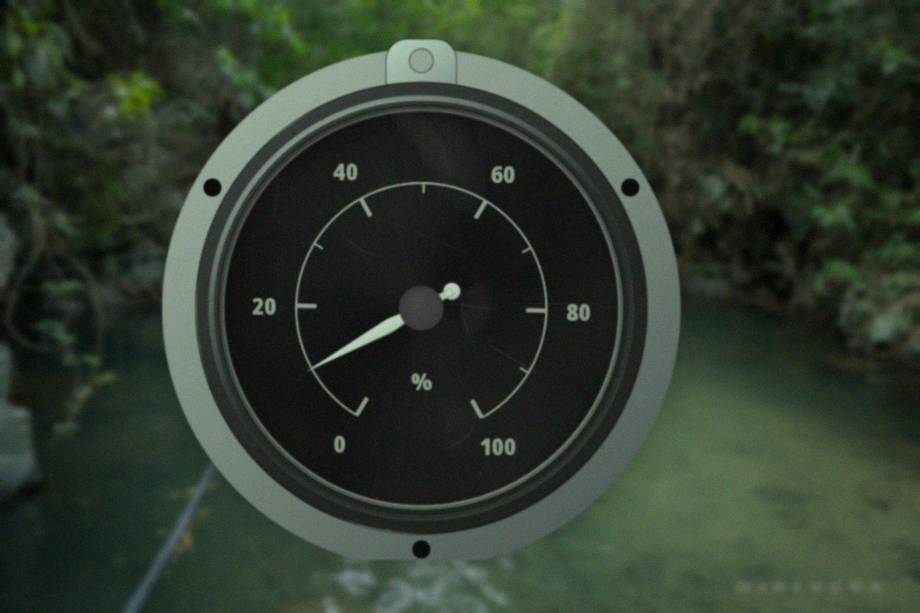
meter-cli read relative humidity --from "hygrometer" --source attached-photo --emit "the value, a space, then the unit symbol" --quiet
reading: 10 %
